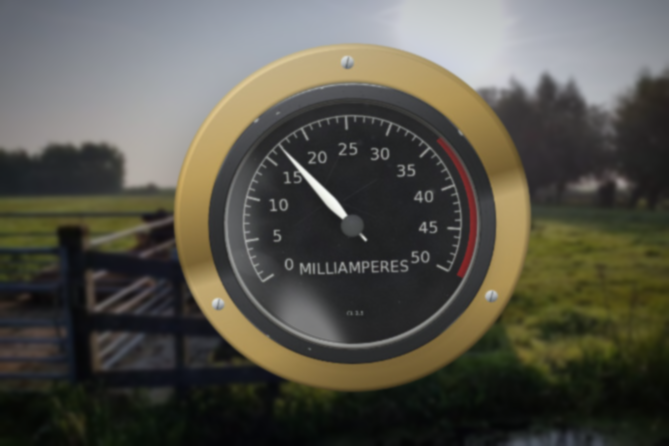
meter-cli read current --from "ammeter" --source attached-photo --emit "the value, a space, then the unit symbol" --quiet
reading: 17 mA
